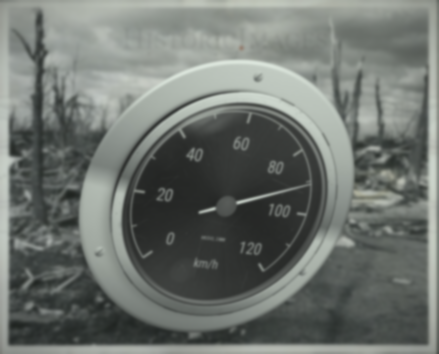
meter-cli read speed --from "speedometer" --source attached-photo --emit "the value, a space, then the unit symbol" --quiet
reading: 90 km/h
